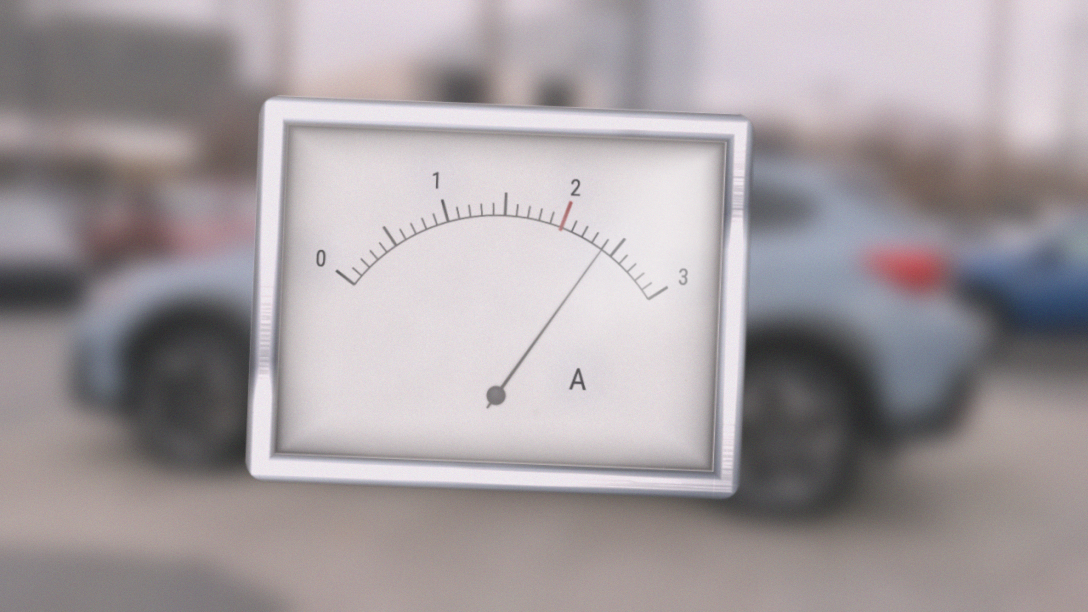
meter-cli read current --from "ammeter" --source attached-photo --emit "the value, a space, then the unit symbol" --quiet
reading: 2.4 A
